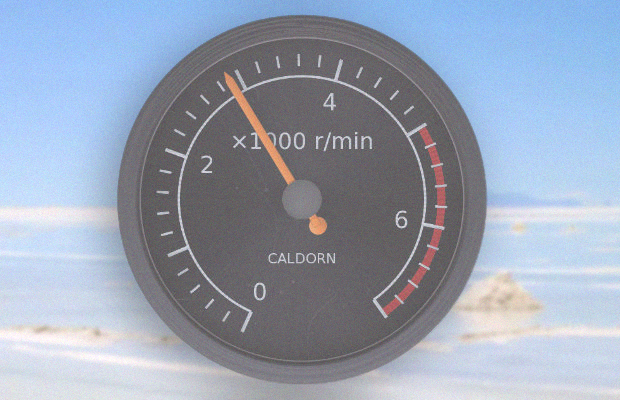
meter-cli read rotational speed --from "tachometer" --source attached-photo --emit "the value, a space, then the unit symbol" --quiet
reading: 2900 rpm
